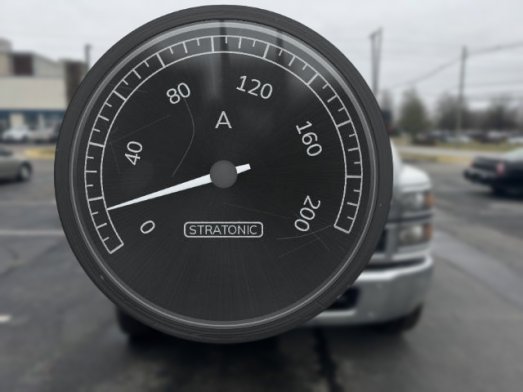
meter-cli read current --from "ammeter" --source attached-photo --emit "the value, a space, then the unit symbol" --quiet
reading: 15 A
